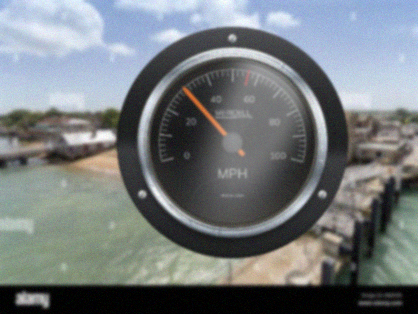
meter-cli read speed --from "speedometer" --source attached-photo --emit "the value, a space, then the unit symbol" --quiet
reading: 30 mph
